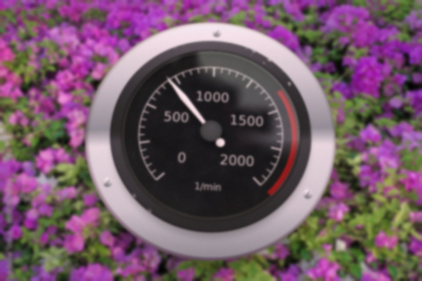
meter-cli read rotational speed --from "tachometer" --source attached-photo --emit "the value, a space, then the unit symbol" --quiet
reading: 700 rpm
